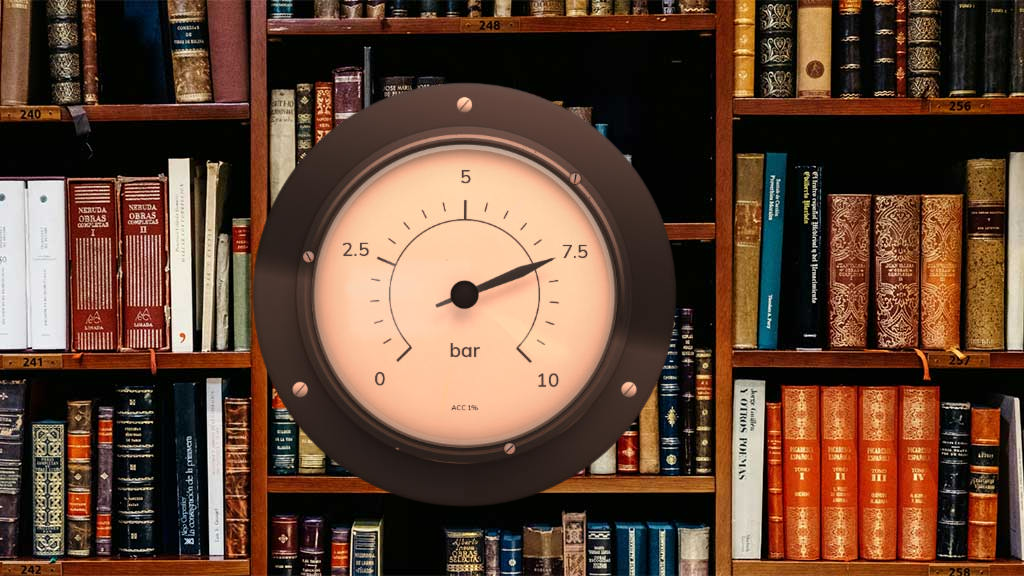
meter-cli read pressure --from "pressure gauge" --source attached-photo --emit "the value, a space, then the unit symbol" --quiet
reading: 7.5 bar
